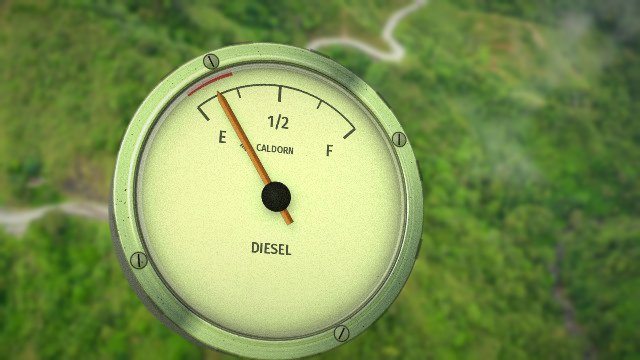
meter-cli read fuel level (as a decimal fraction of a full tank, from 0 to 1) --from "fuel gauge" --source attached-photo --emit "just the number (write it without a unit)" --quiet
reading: 0.125
